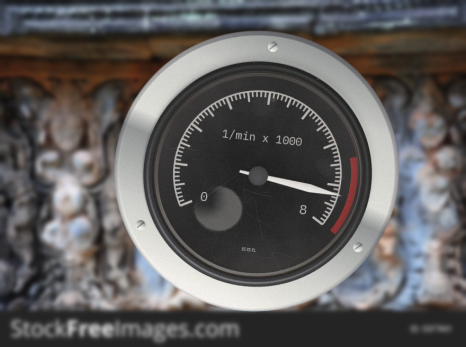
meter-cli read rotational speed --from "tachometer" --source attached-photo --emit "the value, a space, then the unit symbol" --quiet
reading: 7200 rpm
